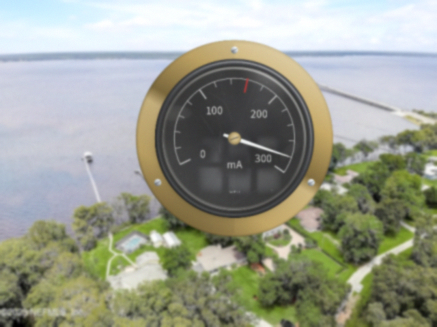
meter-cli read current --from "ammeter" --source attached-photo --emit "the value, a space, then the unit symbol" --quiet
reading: 280 mA
